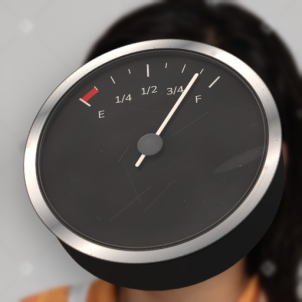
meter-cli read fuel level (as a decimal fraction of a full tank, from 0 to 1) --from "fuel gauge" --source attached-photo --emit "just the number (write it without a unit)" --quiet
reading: 0.875
